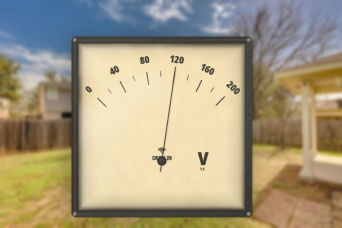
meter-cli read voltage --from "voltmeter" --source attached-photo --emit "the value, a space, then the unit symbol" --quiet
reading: 120 V
